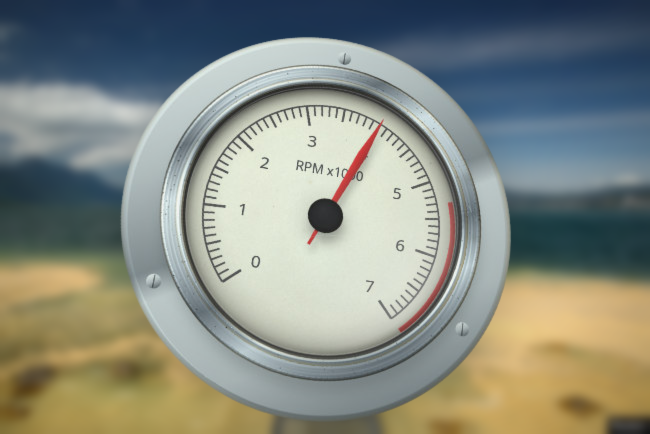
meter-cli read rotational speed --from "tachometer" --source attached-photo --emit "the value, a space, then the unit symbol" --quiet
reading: 4000 rpm
